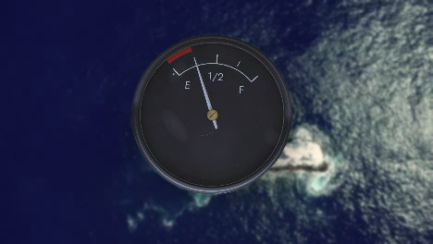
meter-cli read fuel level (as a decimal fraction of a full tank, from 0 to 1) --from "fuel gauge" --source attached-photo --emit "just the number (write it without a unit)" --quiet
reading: 0.25
